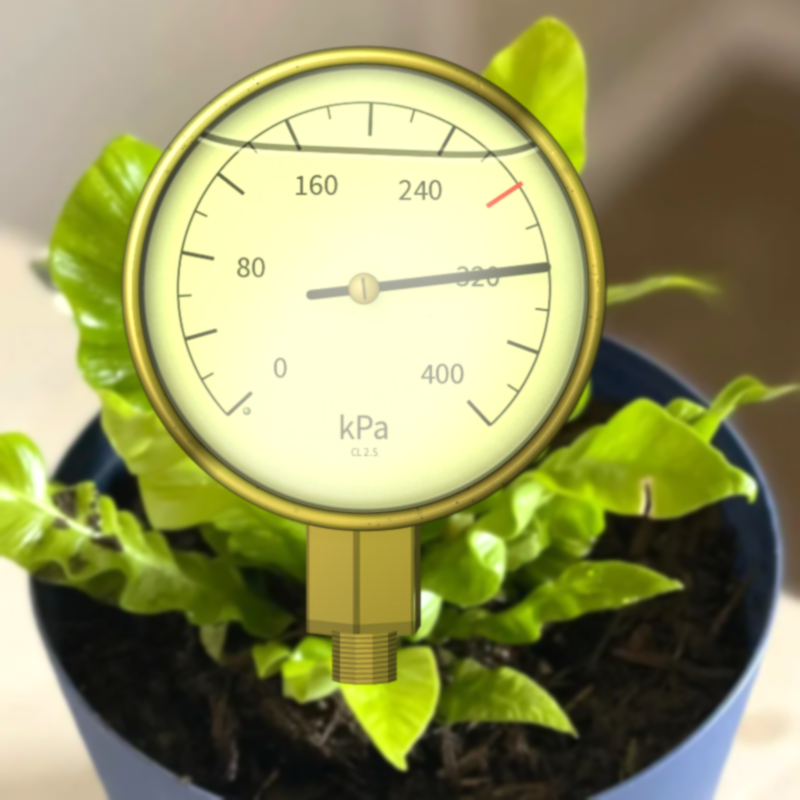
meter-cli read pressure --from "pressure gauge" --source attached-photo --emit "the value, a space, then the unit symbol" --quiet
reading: 320 kPa
